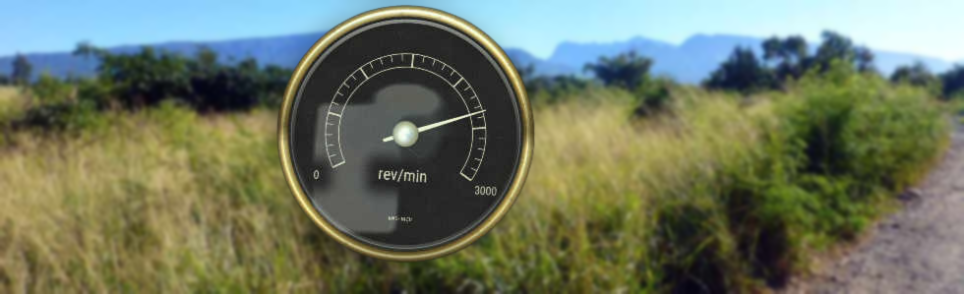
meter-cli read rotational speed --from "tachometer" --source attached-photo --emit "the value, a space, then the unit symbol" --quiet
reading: 2350 rpm
